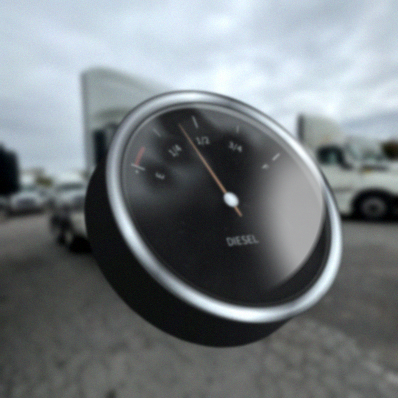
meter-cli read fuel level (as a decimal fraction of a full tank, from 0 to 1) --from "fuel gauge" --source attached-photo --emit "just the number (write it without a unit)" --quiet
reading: 0.375
